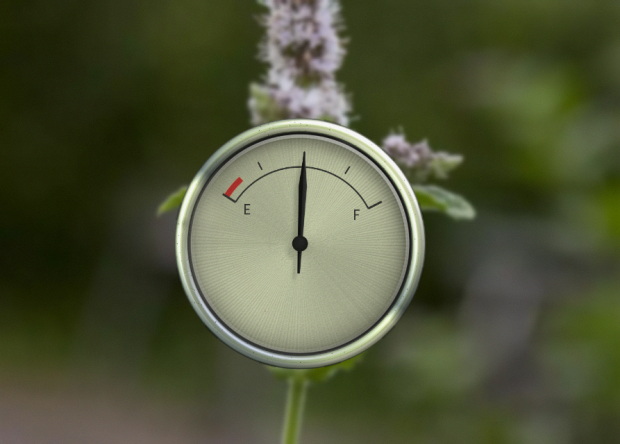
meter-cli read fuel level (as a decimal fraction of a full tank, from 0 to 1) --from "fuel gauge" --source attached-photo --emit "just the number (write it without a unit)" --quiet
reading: 0.5
